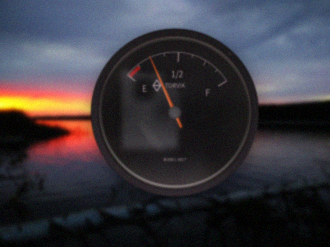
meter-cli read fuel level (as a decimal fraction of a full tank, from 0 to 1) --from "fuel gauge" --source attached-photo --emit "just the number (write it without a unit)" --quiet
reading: 0.25
